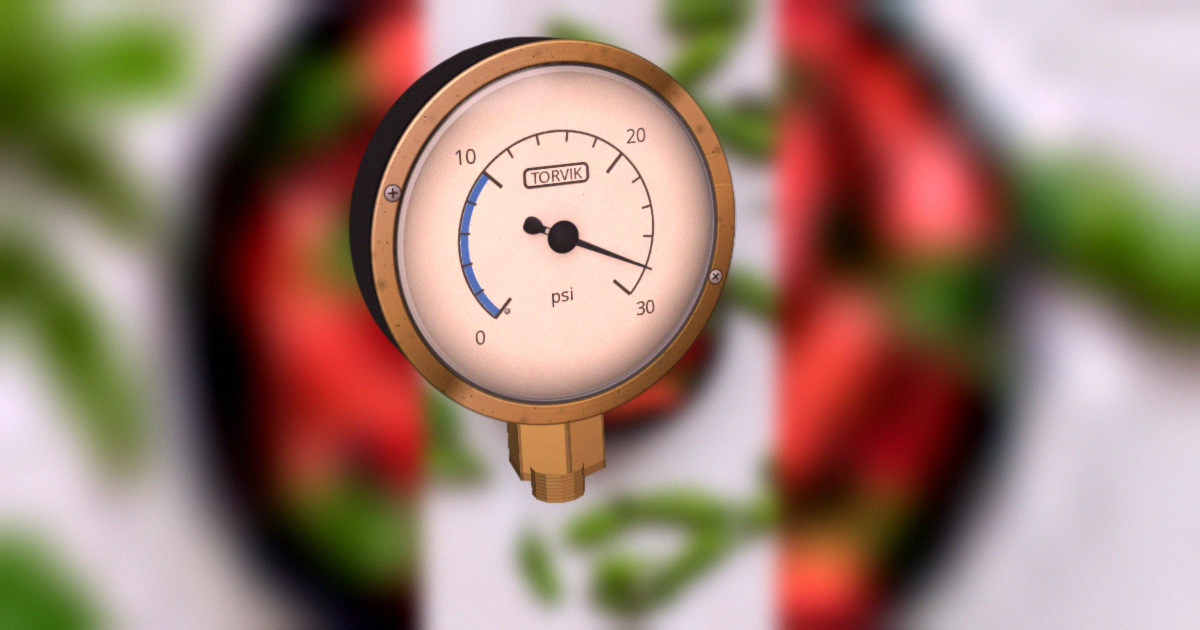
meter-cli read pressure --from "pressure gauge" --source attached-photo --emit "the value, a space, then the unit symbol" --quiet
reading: 28 psi
